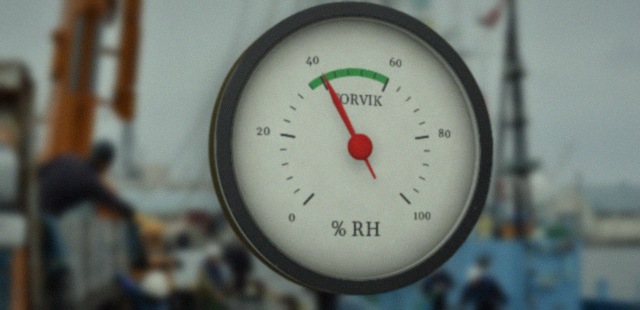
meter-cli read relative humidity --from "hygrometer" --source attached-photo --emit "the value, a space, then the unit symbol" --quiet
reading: 40 %
